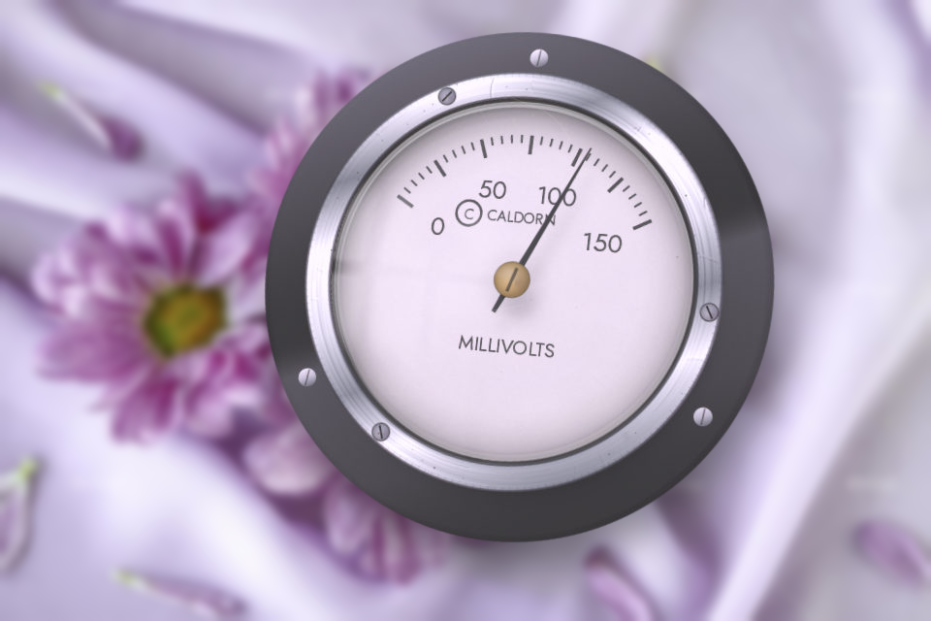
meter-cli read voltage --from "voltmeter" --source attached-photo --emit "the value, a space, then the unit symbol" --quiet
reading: 105 mV
